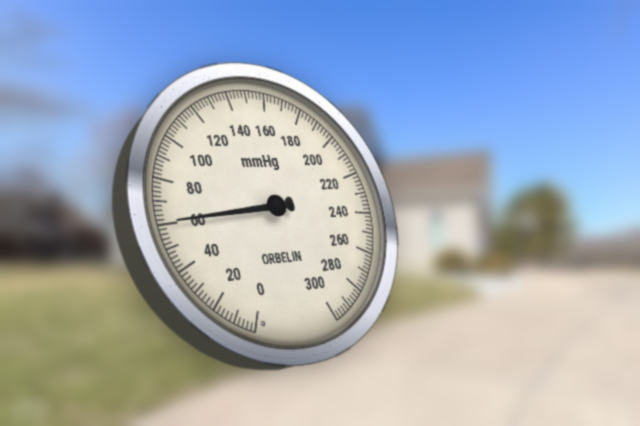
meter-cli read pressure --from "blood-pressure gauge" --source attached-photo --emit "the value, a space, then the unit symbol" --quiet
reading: 60 mmHg
